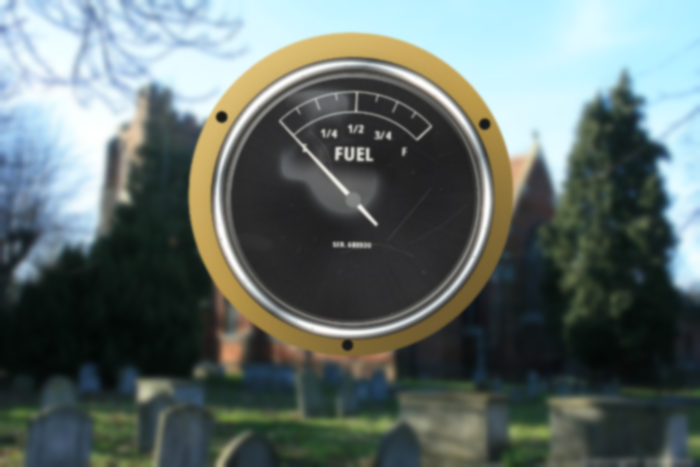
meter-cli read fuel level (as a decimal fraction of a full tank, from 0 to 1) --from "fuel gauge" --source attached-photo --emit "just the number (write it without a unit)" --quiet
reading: 0
